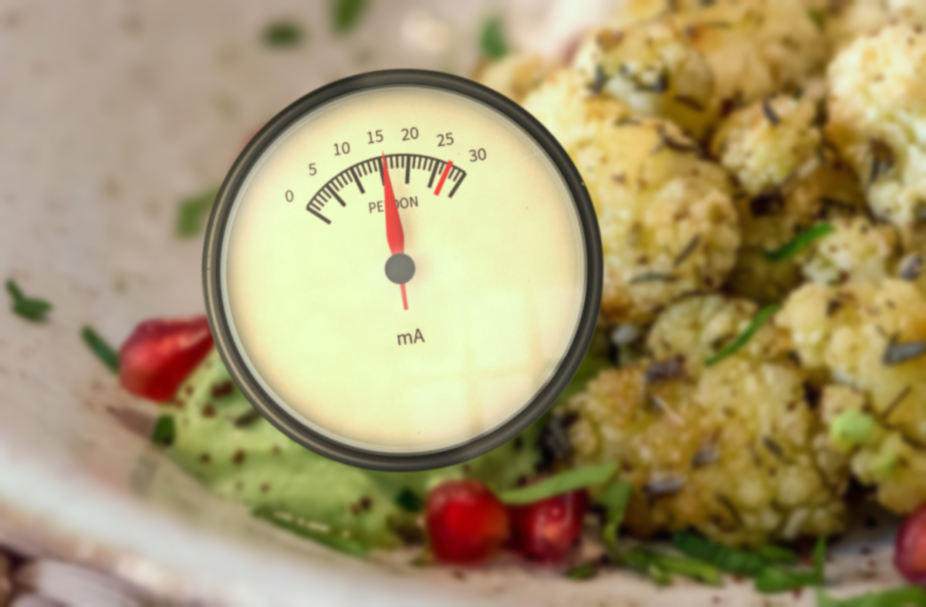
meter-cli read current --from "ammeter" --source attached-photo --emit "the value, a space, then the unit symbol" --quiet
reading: 16 mA
